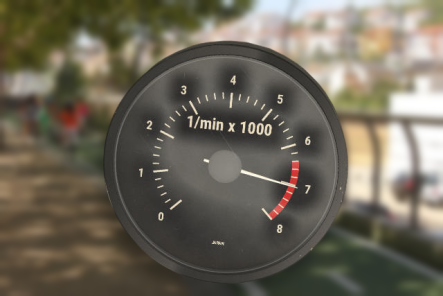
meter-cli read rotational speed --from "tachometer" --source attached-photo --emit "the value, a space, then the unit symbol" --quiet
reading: 7000 rpm
